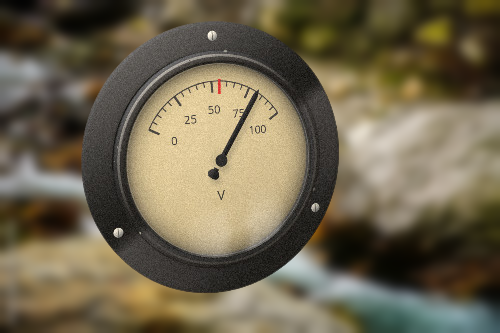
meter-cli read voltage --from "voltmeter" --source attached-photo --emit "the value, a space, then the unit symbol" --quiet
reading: 80 V
